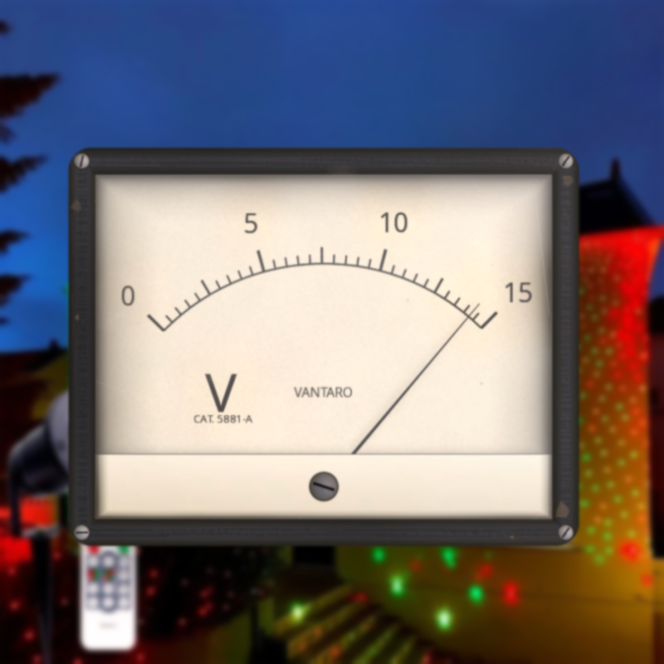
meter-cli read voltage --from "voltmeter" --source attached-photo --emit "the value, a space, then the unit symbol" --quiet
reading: 14.25 V
